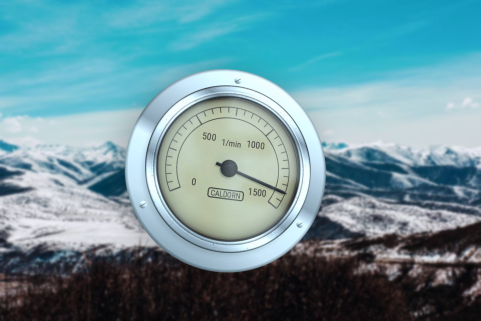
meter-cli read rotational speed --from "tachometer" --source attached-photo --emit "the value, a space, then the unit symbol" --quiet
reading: 1400 rpm
